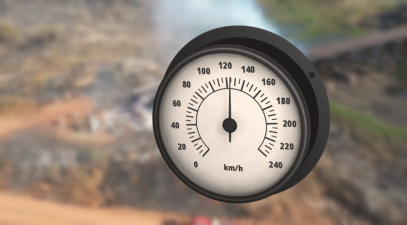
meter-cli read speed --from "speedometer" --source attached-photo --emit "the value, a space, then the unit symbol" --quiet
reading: 125 km/h
